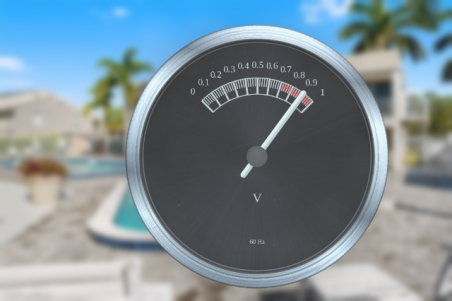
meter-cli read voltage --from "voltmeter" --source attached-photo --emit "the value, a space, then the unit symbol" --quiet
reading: 0.9 V
